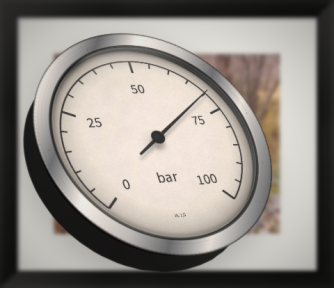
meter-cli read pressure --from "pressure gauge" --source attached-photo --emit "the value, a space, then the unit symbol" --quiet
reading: 70 bar
